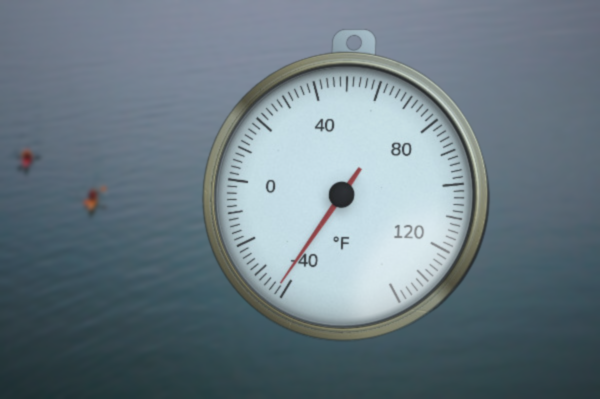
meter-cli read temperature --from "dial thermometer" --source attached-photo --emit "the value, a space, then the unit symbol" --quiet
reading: -38 °F
